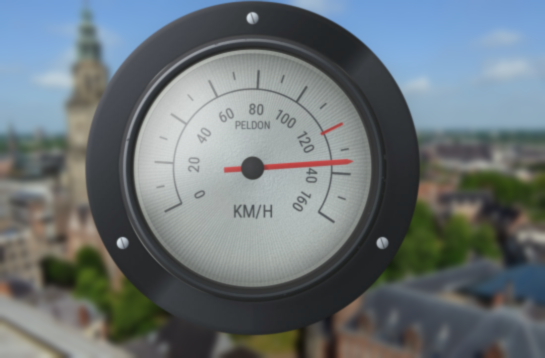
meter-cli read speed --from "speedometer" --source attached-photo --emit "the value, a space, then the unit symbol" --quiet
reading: 135 km/h
